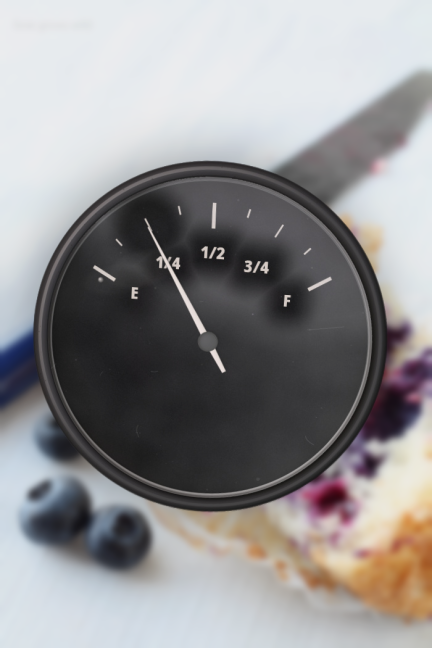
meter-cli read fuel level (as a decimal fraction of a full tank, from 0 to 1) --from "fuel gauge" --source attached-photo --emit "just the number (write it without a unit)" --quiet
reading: 0.25
